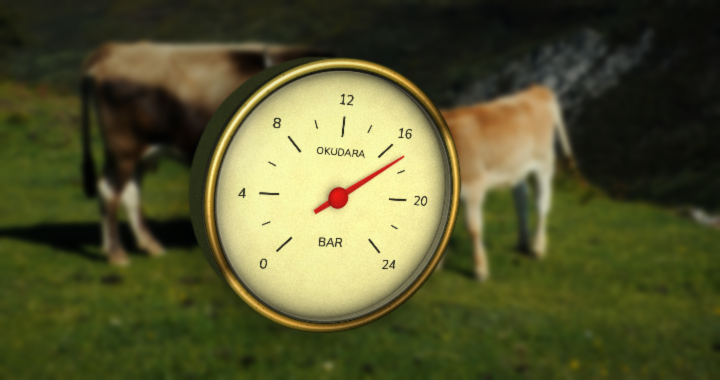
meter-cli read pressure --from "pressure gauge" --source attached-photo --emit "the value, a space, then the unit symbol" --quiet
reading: 17 bar
